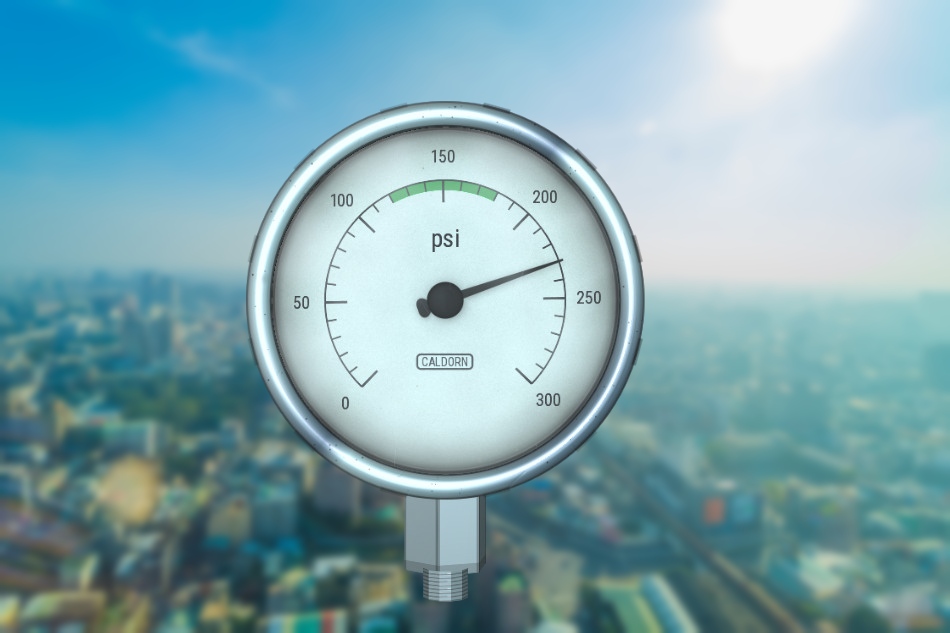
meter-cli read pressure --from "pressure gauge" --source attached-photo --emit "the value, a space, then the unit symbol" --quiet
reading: 230 psi
